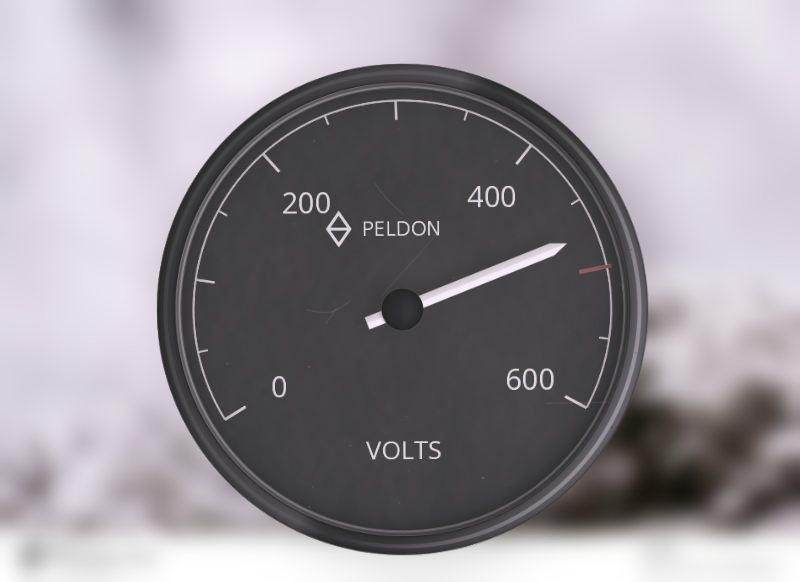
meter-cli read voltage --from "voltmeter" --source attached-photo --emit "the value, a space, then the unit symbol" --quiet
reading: 475 V
